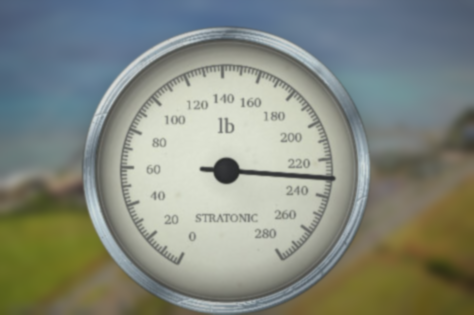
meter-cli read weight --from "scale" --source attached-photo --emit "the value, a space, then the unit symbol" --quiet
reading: 230 lb
